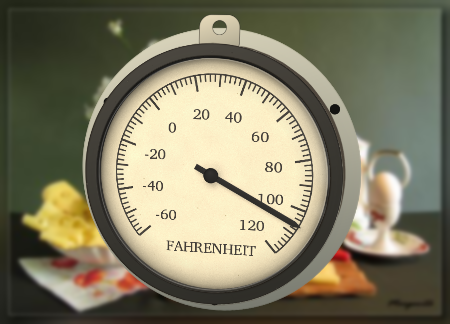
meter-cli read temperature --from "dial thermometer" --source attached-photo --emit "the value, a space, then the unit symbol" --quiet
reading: 106 °F
